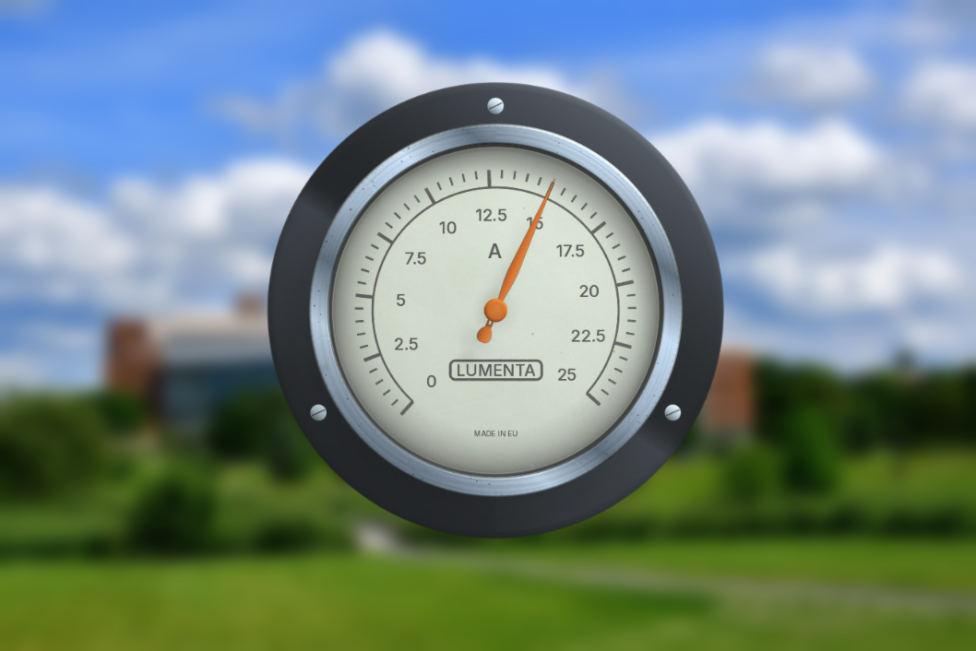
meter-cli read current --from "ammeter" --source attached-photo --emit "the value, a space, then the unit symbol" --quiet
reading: 15 A
